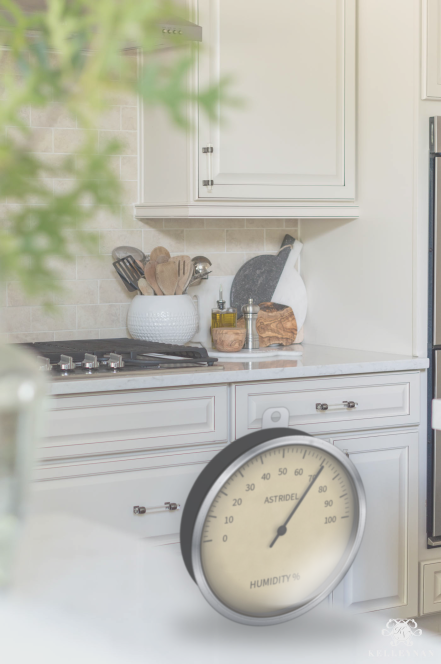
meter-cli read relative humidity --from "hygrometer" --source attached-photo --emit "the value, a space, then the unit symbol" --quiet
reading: 70 %
